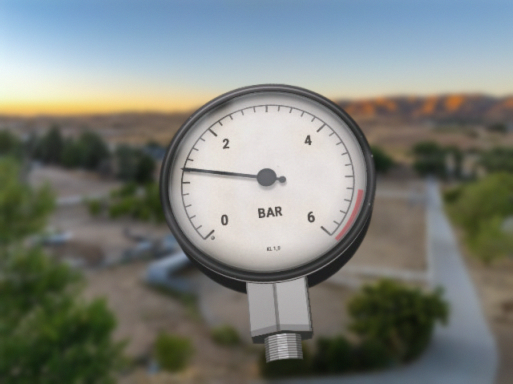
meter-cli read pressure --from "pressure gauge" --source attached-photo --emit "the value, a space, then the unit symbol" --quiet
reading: 1.2 bar
